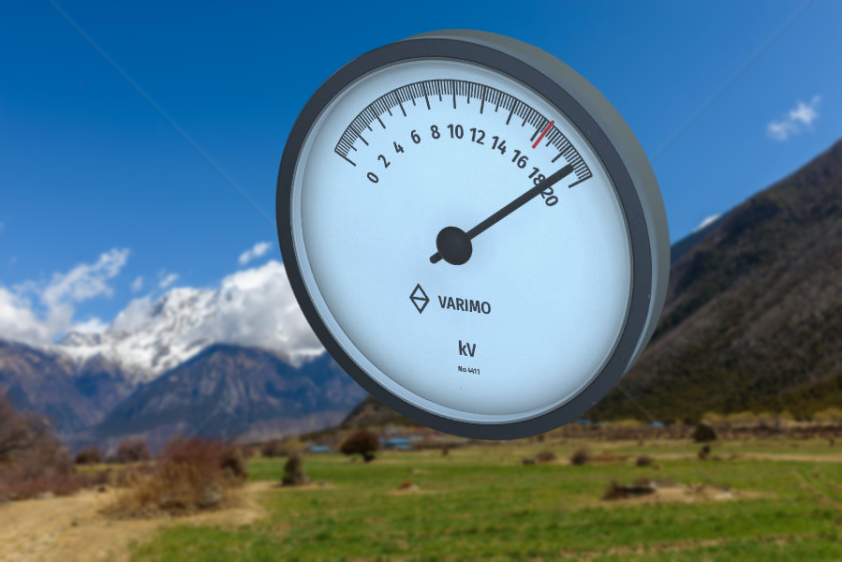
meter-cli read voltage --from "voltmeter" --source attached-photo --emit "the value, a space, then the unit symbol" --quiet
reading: 19 kV
